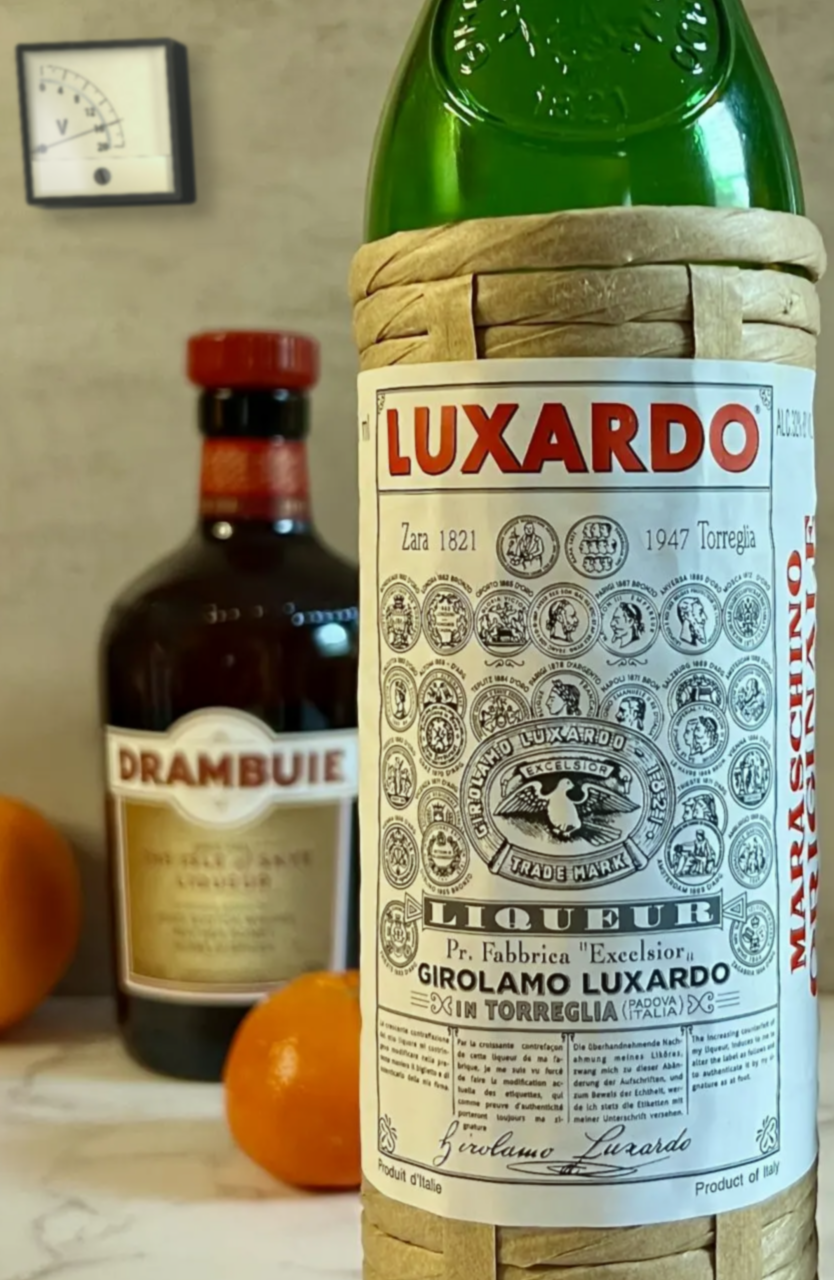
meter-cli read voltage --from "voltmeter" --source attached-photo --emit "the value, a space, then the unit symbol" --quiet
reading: 16 V
